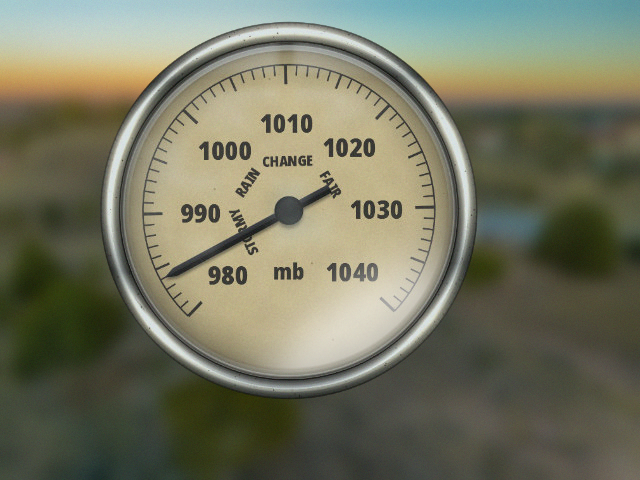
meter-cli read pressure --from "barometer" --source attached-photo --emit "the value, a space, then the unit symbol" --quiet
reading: 984 mbar
